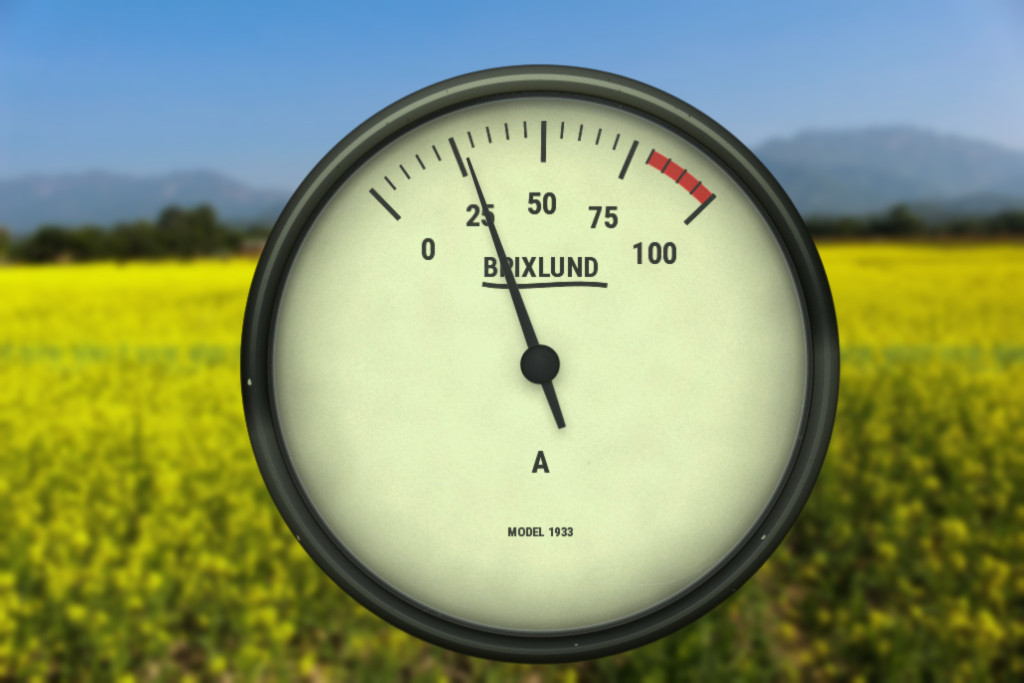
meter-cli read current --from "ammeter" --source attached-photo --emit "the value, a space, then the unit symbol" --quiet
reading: 27.5 A
